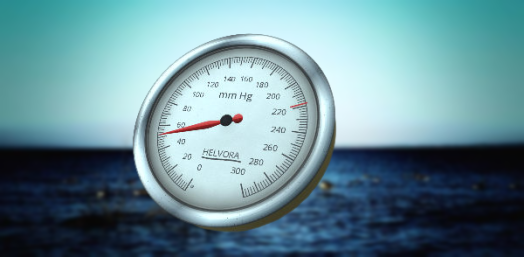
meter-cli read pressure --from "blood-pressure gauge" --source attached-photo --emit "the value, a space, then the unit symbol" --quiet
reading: 50 mmHg
